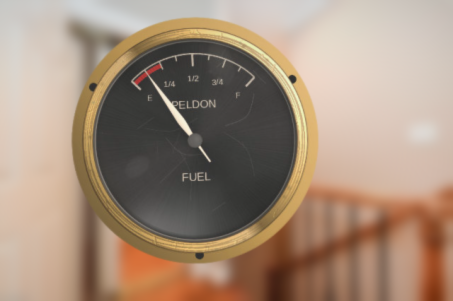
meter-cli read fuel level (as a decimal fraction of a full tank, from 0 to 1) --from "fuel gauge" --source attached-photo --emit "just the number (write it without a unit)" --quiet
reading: 0.125
